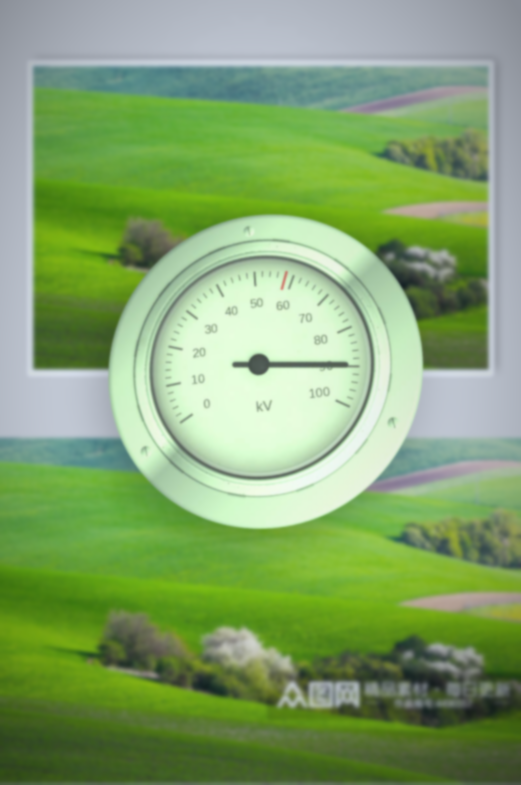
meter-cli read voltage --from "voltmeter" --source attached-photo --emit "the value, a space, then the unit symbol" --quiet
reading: 90 kV
